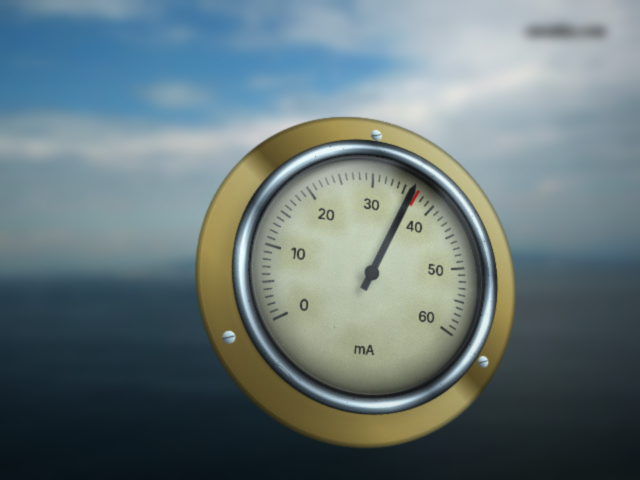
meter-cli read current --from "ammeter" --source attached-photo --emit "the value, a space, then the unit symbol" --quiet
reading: 36 mA
